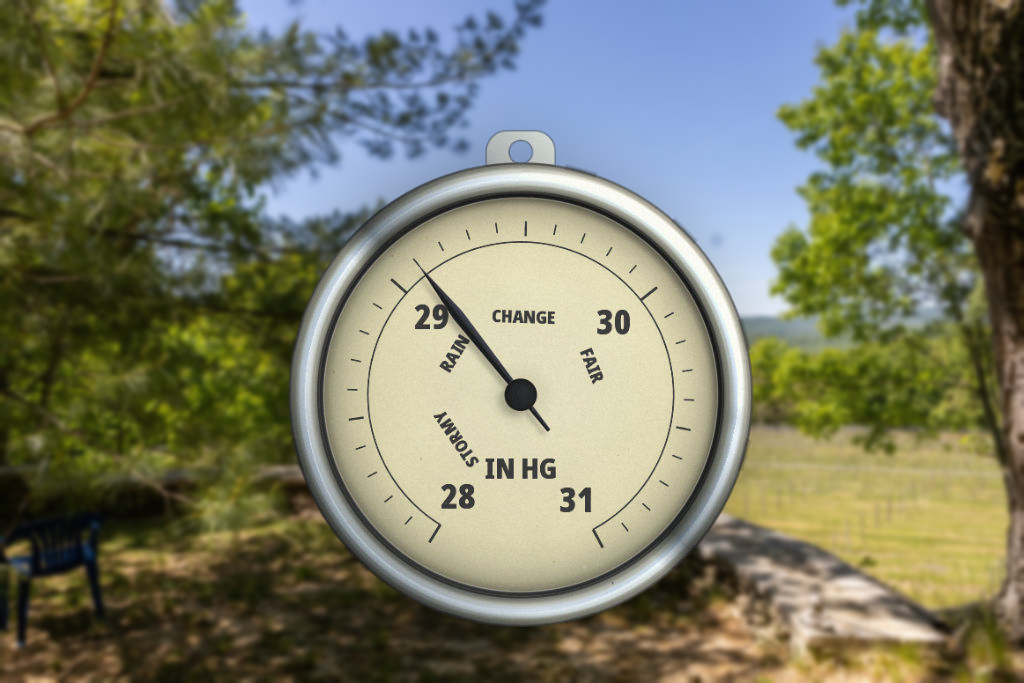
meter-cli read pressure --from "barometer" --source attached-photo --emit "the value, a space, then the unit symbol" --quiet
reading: 29.1 inHg
